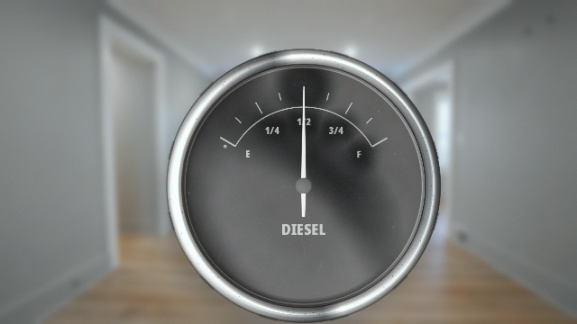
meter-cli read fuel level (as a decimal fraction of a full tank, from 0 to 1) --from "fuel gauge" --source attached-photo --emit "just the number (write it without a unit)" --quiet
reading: 0.5
